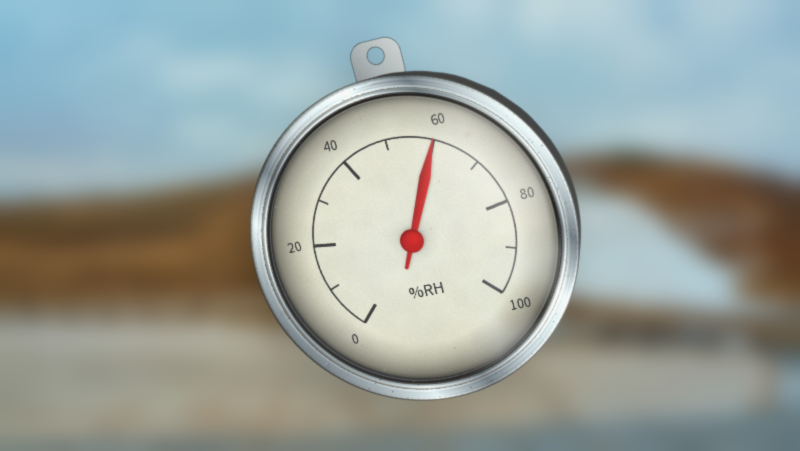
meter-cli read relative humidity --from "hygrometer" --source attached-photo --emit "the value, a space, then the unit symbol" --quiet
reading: 60 %
